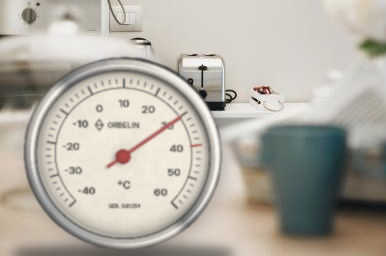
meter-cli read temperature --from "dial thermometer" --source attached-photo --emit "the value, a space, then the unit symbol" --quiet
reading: 30 °C
